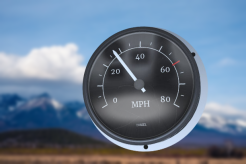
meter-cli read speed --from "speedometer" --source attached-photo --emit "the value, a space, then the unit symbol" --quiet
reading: 27.5 mph
